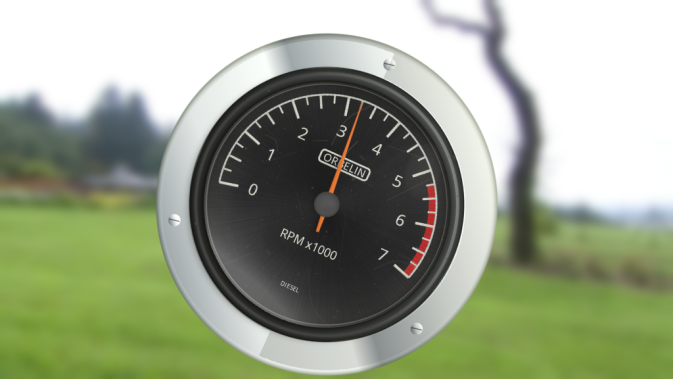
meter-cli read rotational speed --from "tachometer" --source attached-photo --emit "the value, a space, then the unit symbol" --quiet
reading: 3250 rpm
